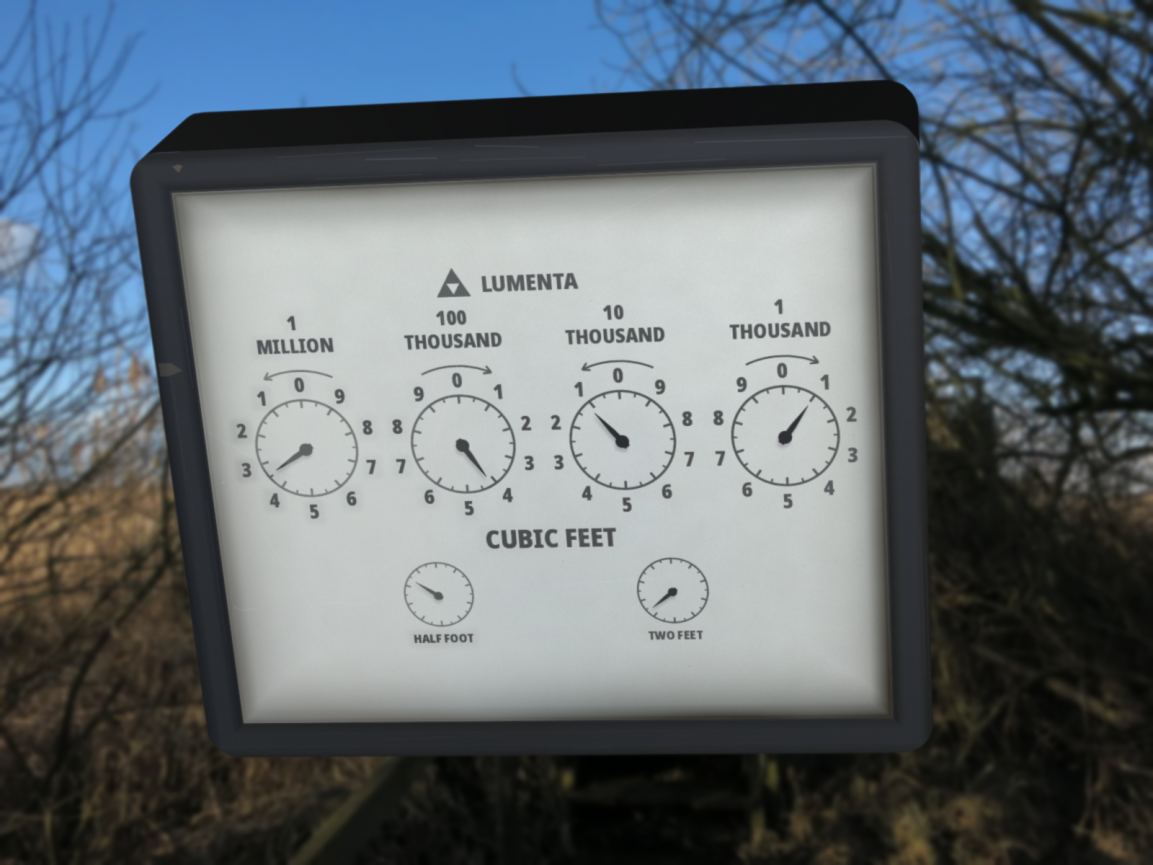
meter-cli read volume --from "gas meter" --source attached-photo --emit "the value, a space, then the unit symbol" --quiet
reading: 341100 ft³
